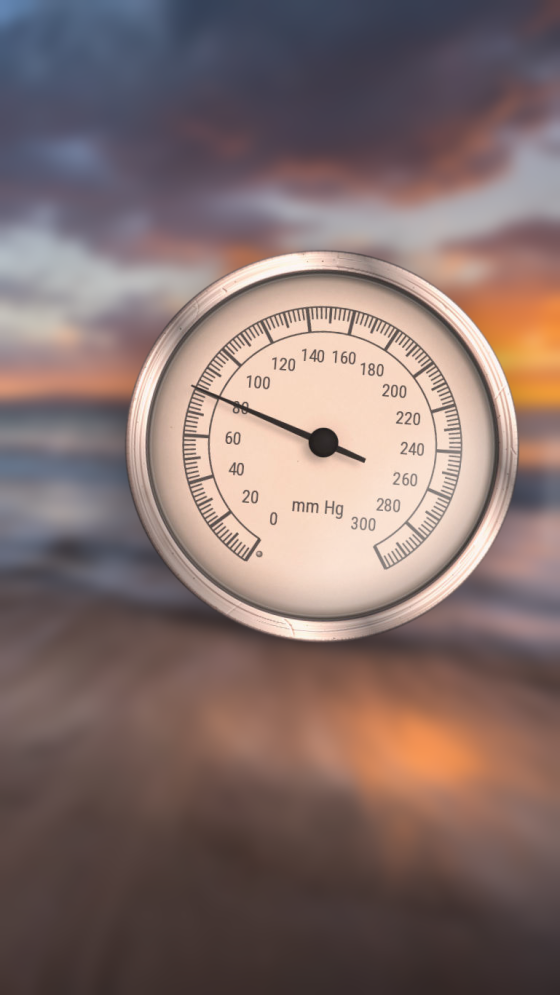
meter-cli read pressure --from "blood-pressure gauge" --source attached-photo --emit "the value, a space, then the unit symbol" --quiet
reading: 80 mmHg
